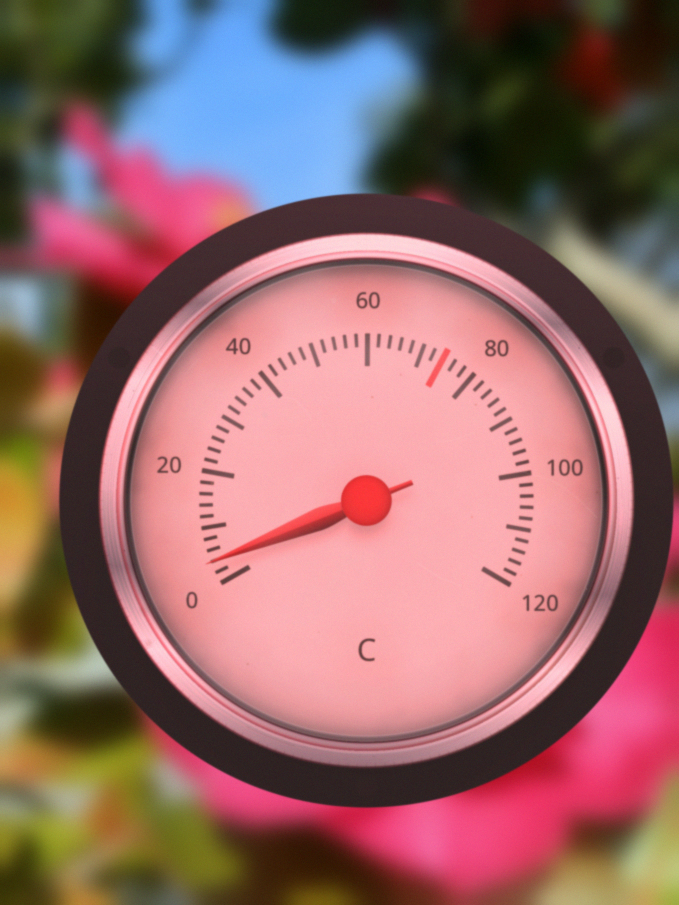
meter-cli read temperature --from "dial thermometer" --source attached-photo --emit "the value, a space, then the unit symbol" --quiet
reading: 4 °C
